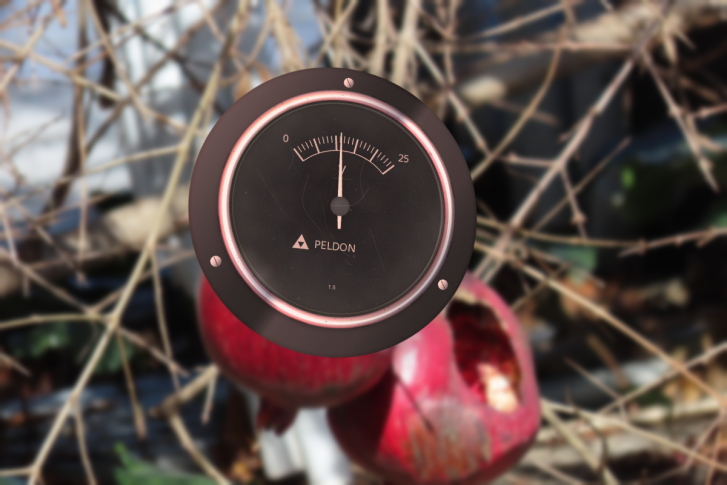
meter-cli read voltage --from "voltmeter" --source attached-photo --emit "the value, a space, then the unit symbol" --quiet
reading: 11 V
